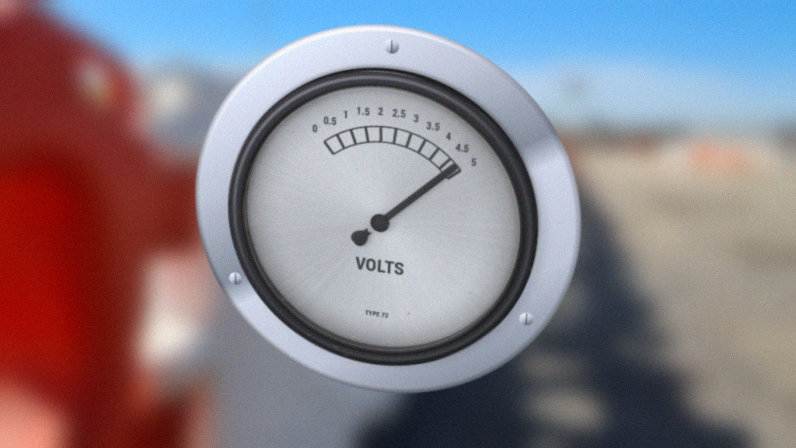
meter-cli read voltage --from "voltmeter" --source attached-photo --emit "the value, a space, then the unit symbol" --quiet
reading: 4.75 V
